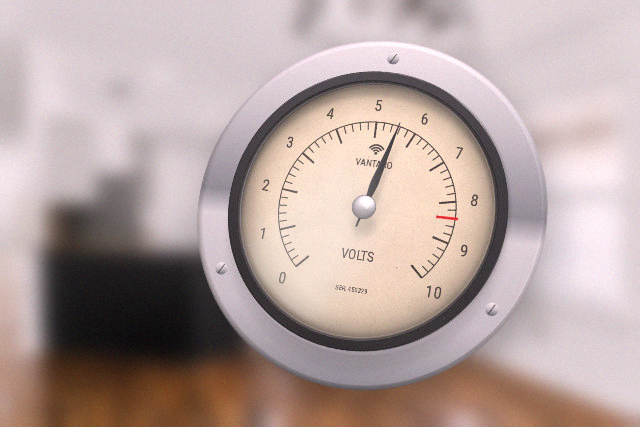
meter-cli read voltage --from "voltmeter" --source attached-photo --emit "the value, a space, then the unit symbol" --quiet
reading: 5.6 V
